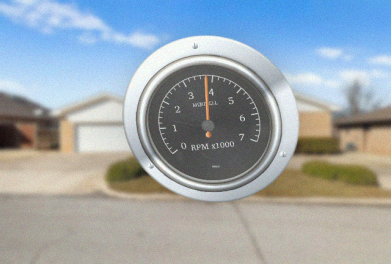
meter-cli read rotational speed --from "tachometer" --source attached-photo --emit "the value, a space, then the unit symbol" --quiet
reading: 3800 rpm
